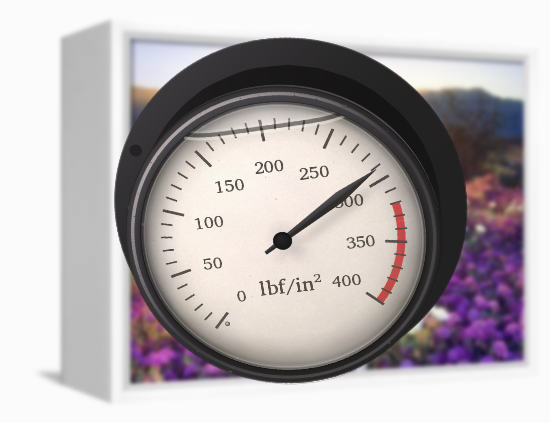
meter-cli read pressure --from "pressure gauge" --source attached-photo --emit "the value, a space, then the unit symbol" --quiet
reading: 290 psi
